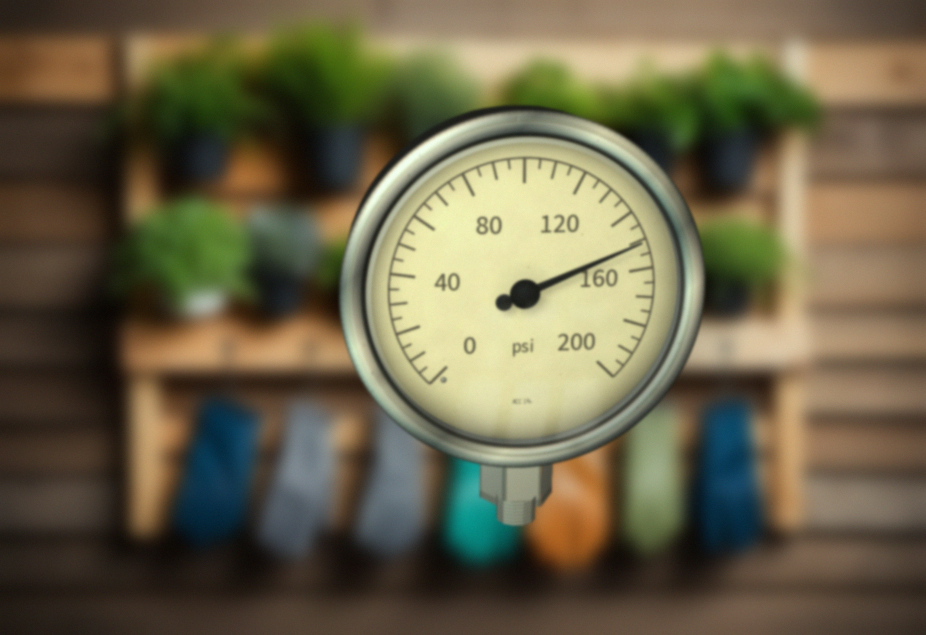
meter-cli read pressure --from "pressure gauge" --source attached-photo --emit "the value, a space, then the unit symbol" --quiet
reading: 150 psi
